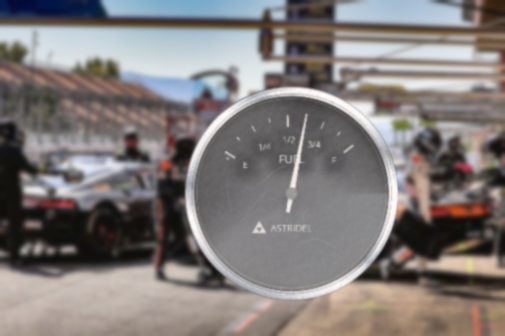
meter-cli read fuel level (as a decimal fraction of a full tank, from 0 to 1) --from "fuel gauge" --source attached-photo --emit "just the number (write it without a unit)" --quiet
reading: 0.625
